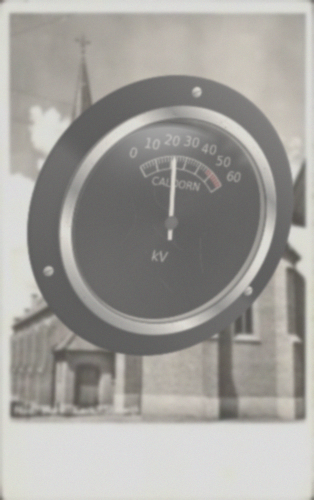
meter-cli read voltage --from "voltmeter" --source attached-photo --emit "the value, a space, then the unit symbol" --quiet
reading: 20 kV
